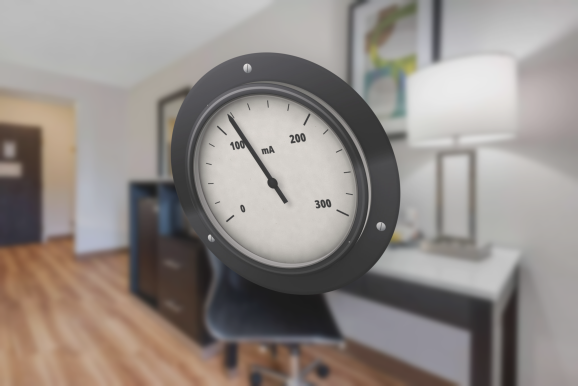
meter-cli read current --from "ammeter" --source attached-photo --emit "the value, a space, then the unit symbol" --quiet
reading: 120 mA
